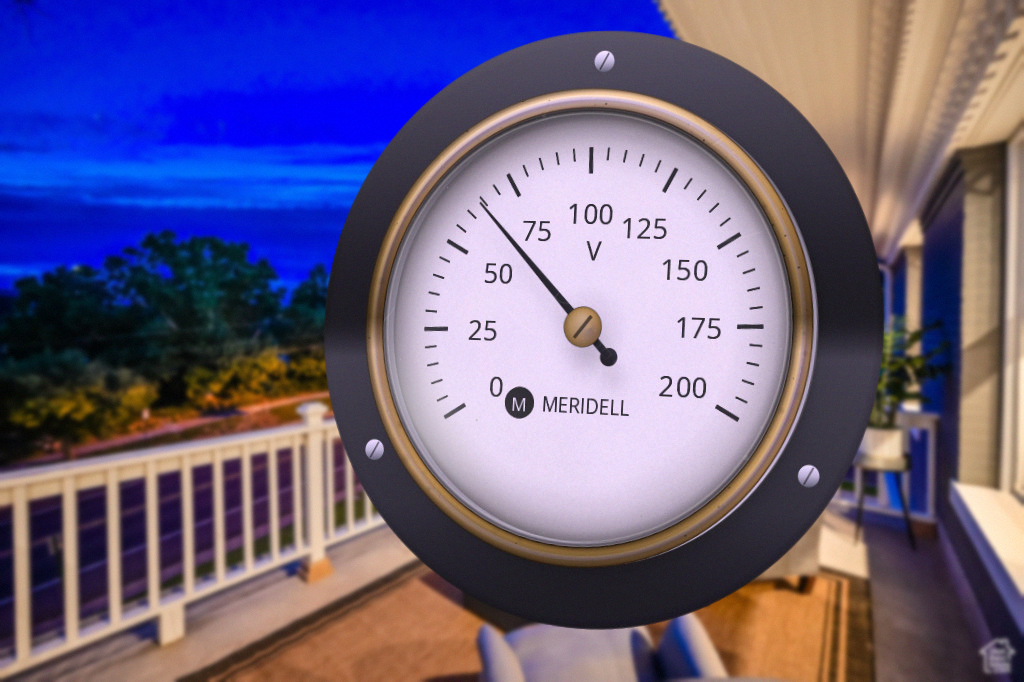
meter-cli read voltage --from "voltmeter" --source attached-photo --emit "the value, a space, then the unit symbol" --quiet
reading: 65 V
